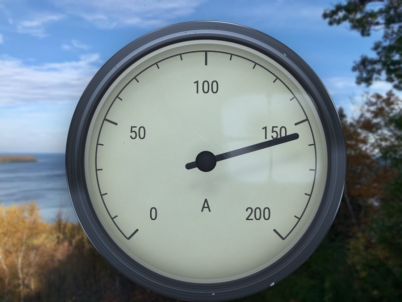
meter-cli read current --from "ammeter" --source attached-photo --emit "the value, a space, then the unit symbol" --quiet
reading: 155 A
